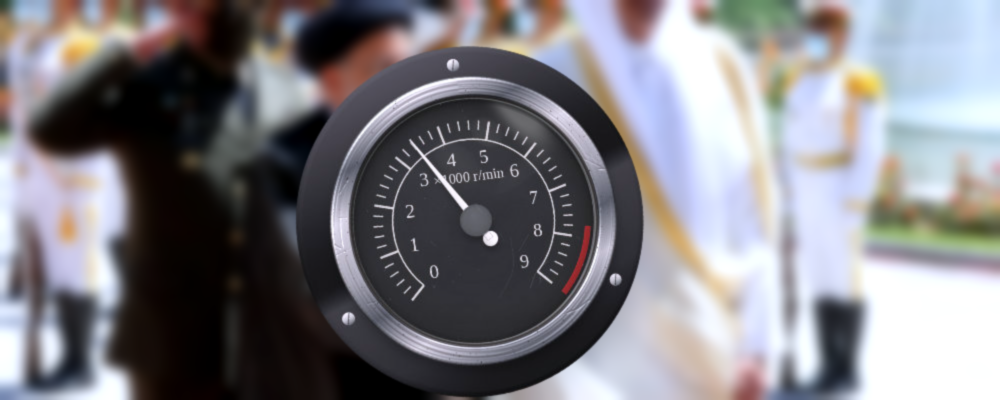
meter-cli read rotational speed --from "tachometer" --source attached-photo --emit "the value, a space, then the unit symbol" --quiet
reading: 3400 rpm
